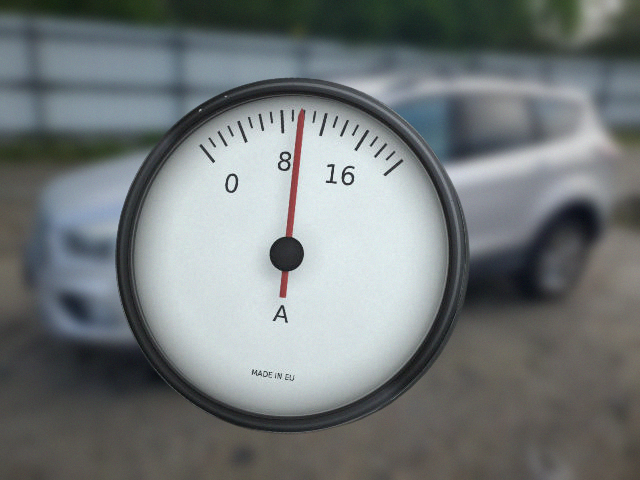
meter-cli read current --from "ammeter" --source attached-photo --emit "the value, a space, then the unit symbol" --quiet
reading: 10 A
